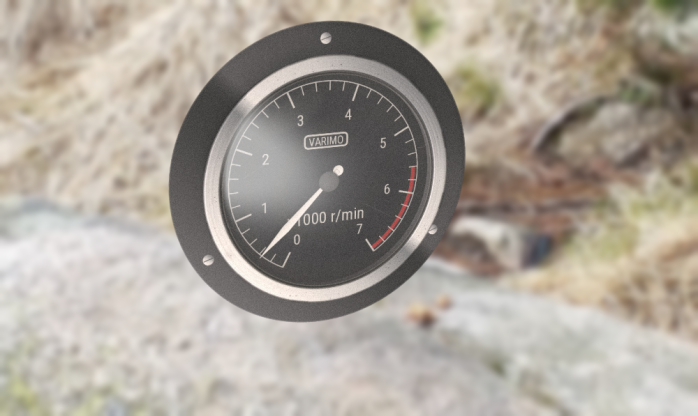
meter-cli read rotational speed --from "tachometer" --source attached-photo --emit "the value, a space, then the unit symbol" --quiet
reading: 400 rpm
